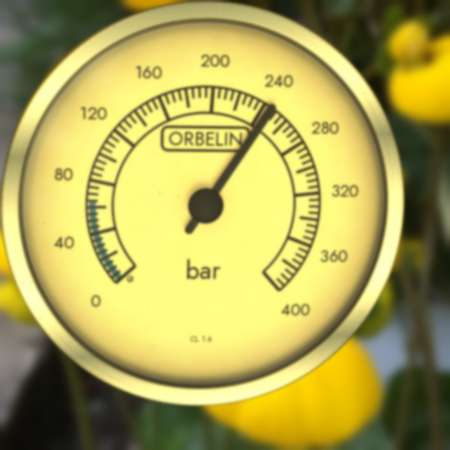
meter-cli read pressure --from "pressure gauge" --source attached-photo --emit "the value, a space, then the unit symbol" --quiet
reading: 245 bar
